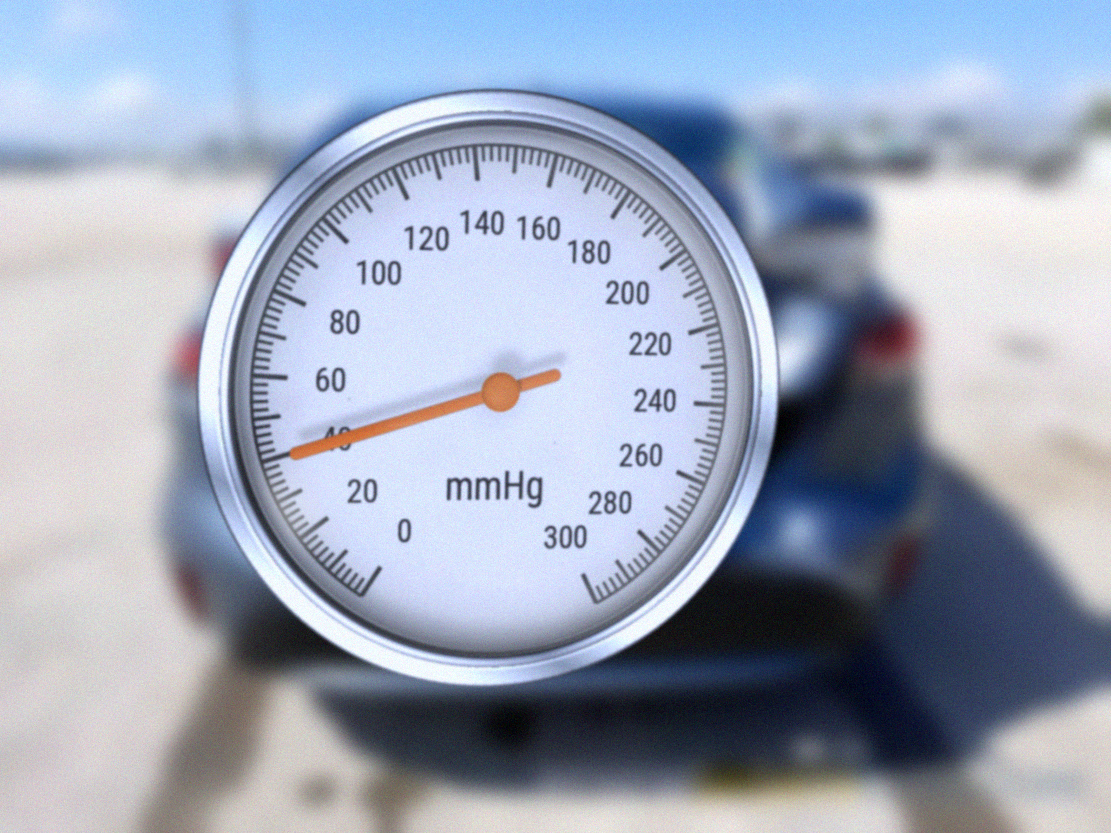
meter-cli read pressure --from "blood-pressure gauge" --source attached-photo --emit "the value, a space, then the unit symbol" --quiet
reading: 40 mmHg
